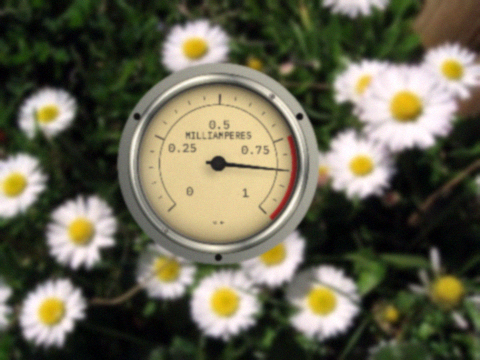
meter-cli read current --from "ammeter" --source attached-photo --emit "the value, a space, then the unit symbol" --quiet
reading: 0.85 mA
